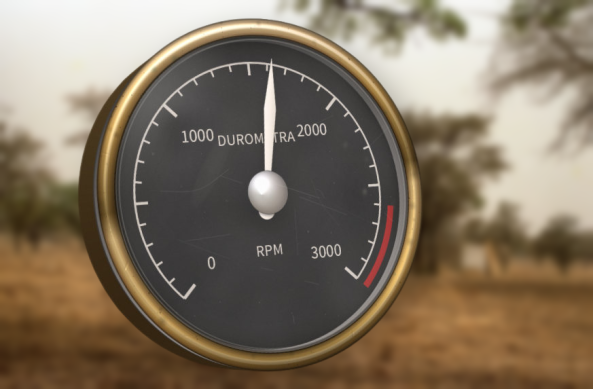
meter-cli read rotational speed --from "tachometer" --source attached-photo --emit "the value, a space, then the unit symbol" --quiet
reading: 1600 rpm
